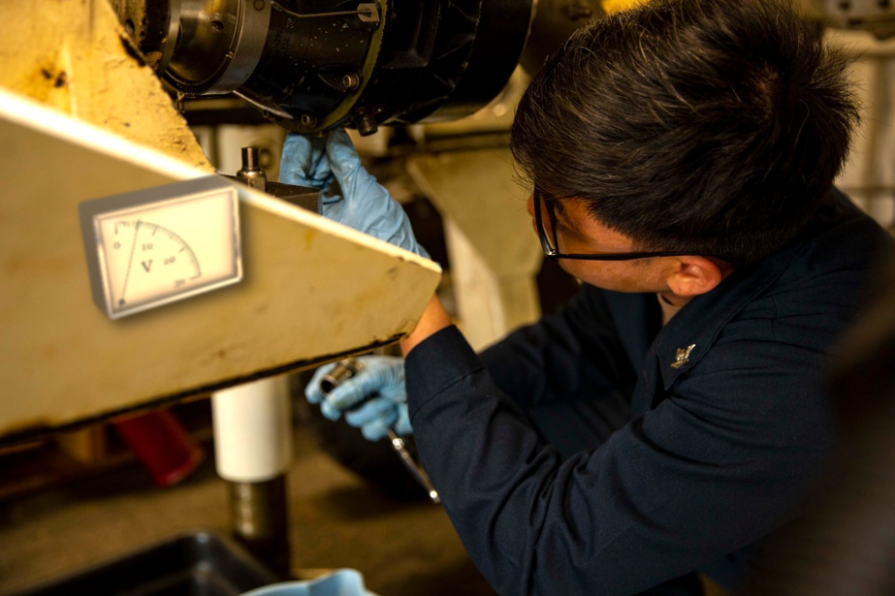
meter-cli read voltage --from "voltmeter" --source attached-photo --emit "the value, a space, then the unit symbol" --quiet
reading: 5 V
